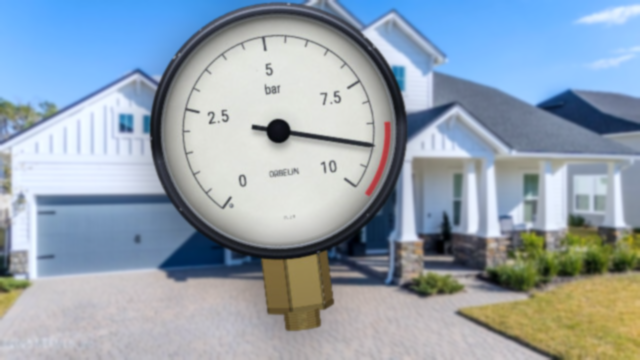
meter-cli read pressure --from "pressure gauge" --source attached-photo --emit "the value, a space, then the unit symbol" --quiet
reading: 9 bar
